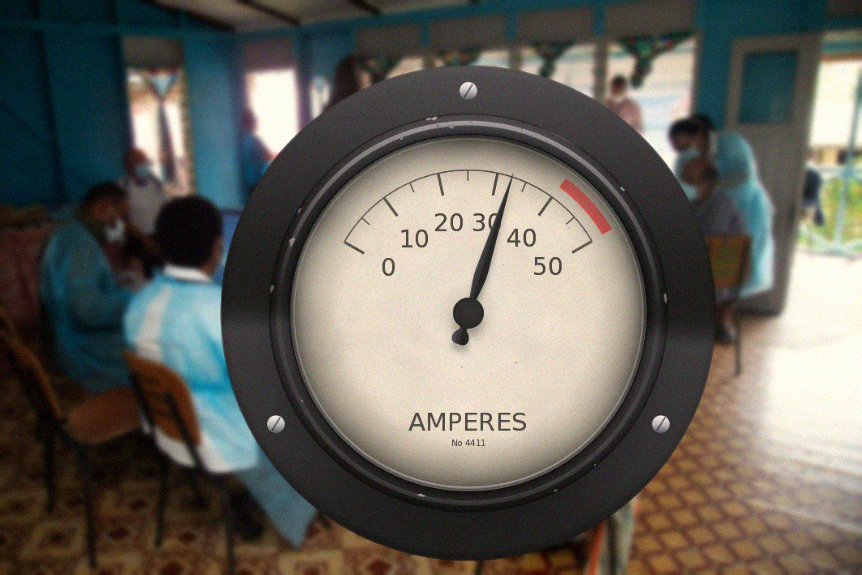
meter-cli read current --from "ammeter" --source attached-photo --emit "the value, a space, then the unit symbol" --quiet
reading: 32.5 A
